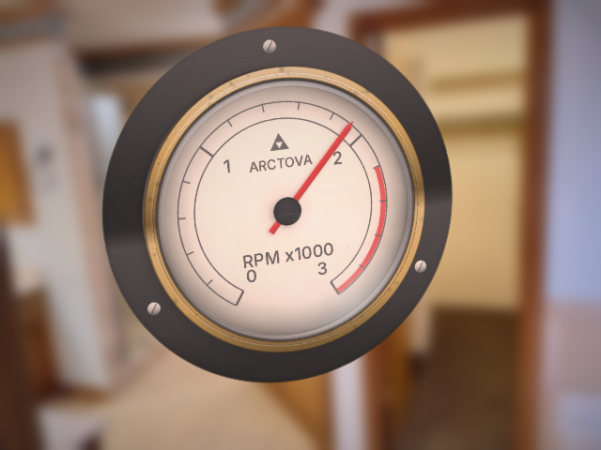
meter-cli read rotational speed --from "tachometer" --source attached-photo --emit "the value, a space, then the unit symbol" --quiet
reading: 1900 rpm
